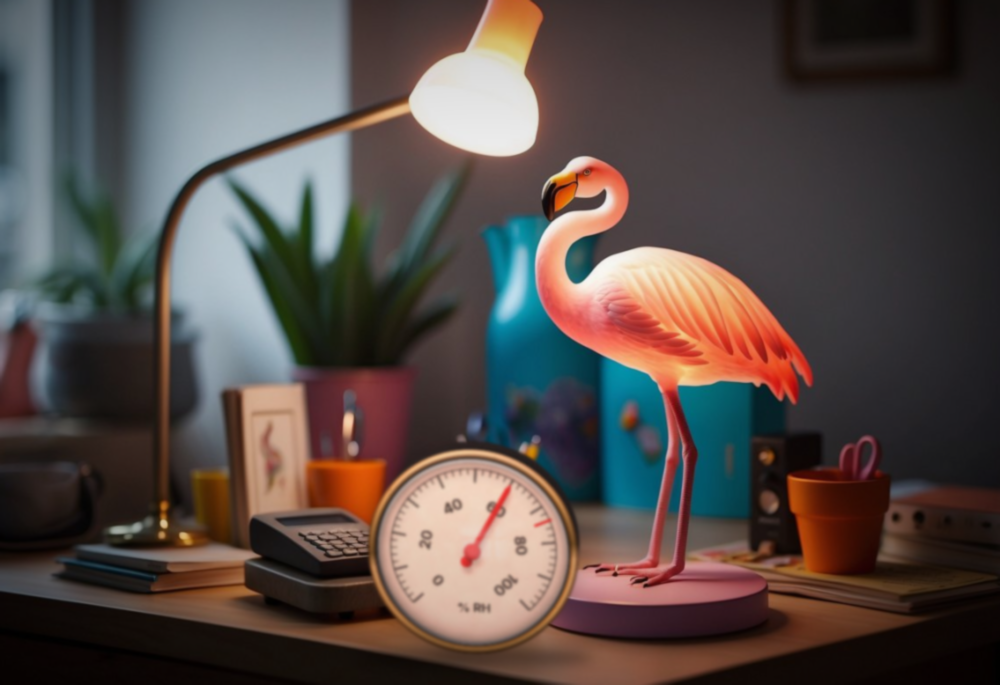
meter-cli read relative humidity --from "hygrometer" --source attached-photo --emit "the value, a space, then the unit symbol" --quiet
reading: 60 %
